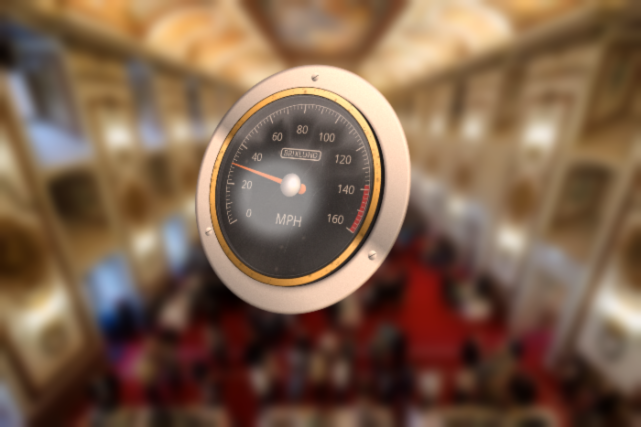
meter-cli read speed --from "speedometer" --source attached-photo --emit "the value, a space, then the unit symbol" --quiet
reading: 30 mph
